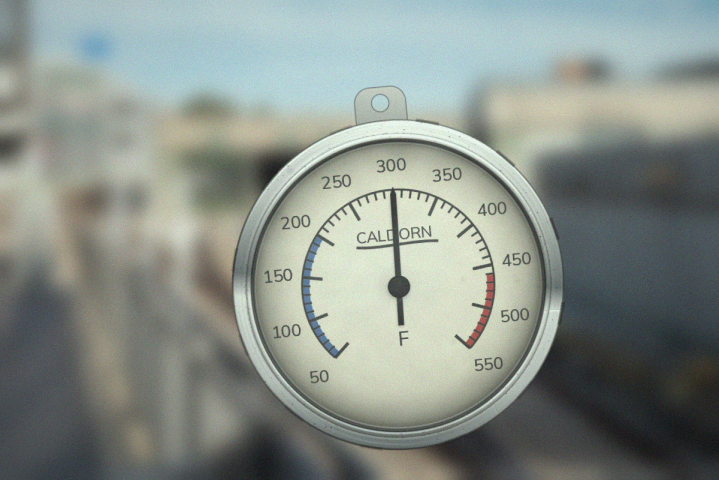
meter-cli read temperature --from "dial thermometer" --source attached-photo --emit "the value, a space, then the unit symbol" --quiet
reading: 300 °F
